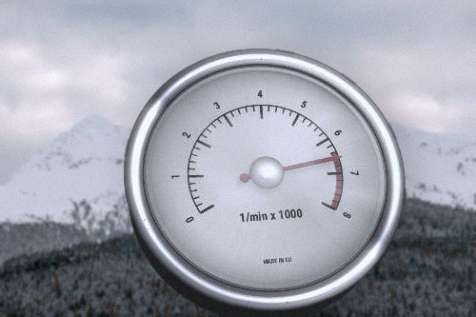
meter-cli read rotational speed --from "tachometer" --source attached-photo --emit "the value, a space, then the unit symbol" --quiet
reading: 6600 rpm
